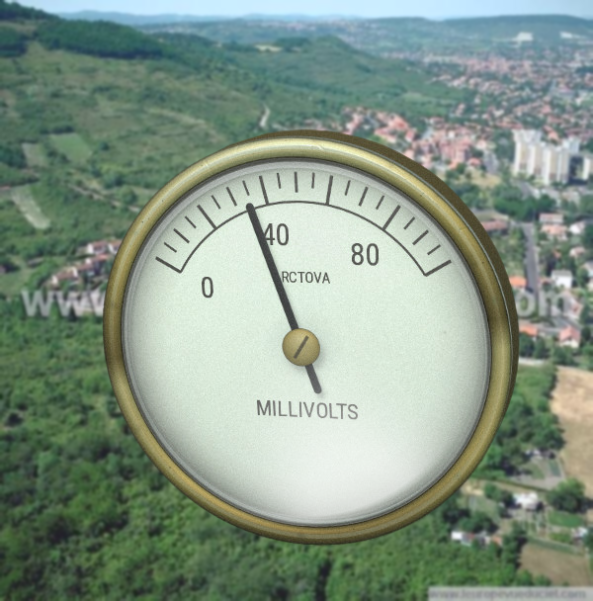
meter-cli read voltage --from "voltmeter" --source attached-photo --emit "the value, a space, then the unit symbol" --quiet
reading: 35 mV
